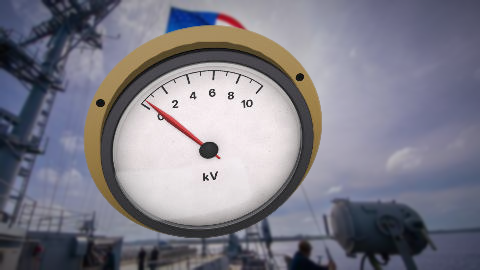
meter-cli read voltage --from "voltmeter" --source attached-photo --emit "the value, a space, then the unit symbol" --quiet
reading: 0.5 kV
